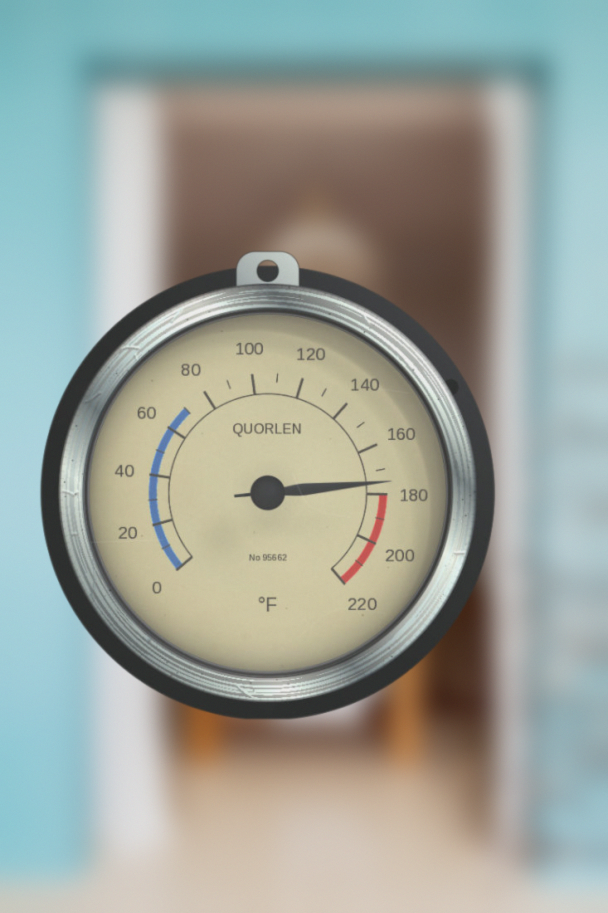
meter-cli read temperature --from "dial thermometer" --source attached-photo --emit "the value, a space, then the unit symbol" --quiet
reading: 175 °F
